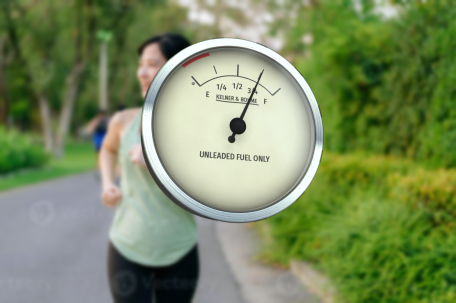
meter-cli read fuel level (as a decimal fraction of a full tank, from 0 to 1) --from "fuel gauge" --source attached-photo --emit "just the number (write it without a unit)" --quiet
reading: 0.75
